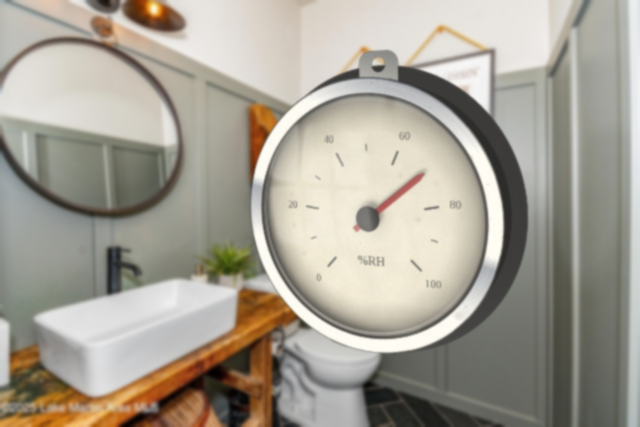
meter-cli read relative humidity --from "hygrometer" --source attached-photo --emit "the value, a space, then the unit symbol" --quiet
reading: 70 %
